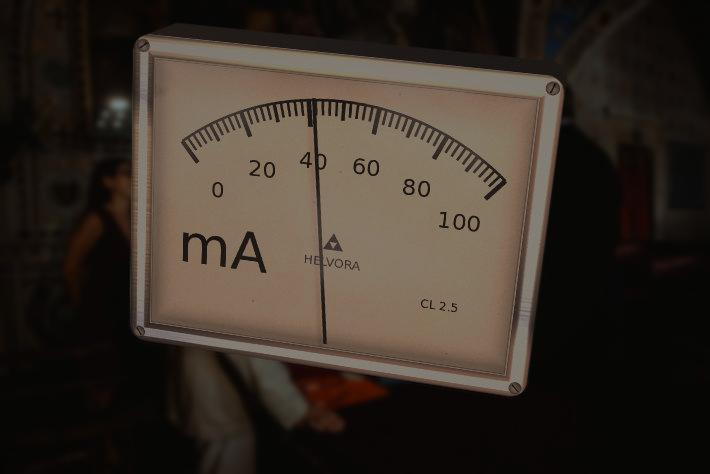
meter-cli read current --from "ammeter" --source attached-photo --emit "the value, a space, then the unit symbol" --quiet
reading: 42 mA
